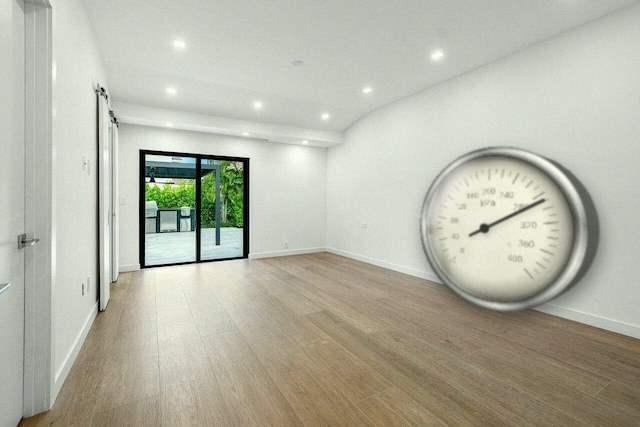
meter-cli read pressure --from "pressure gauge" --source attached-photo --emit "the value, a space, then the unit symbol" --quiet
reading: 290 kPa
